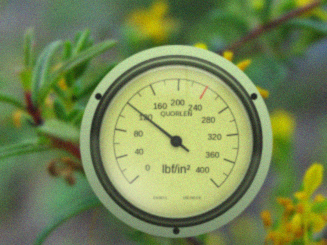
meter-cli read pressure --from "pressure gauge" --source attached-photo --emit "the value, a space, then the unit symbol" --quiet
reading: 120 psi
